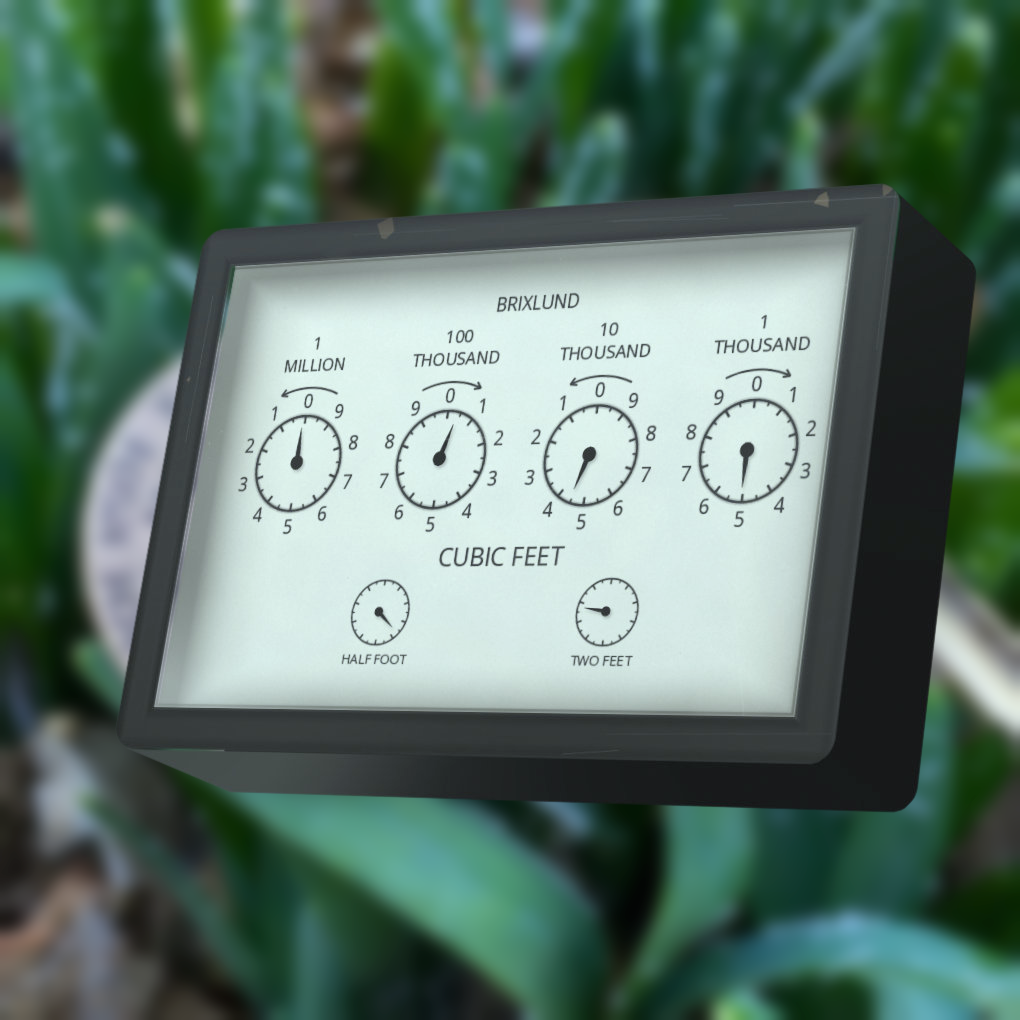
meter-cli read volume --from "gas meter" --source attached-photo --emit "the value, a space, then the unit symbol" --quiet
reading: 4500 ft³
